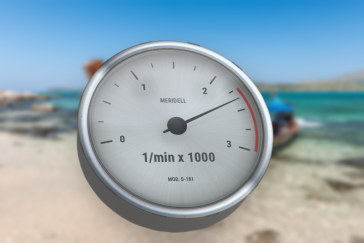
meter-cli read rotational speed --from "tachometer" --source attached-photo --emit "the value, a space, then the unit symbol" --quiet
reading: 2375 rpm
